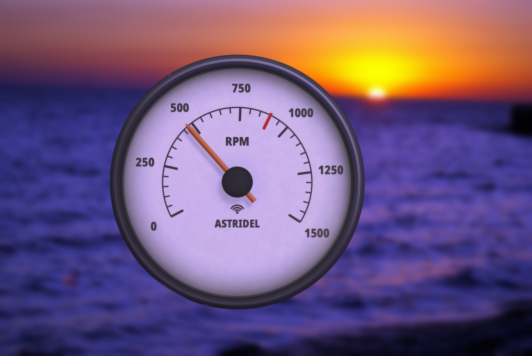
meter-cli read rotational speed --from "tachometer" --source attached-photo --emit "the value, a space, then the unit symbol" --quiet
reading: 475 rpm
